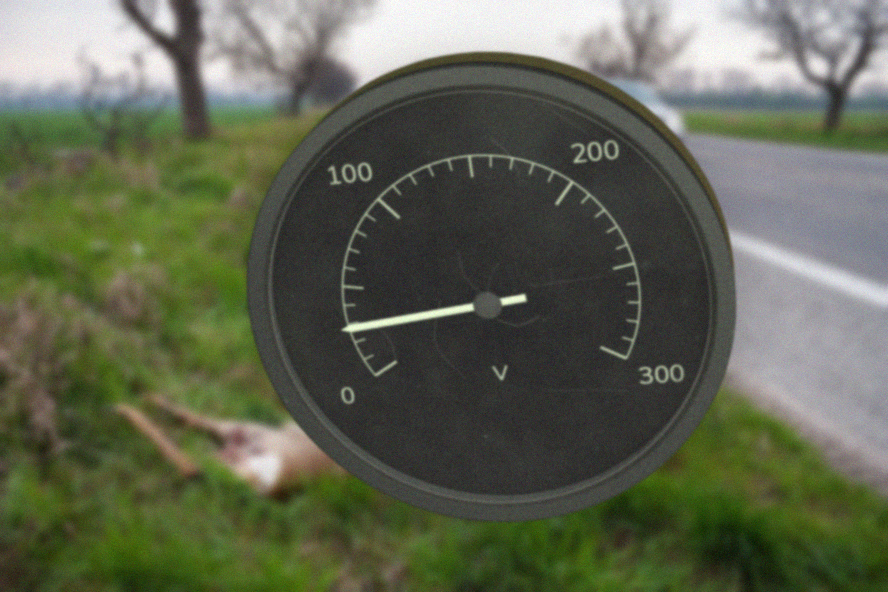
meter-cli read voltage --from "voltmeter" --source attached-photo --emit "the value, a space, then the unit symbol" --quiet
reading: 30 V
